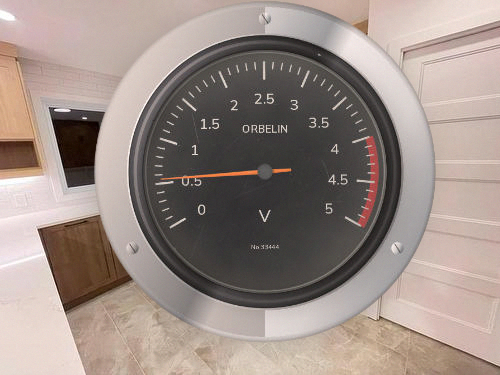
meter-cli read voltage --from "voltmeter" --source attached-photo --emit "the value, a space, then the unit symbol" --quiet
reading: 0.55 V
